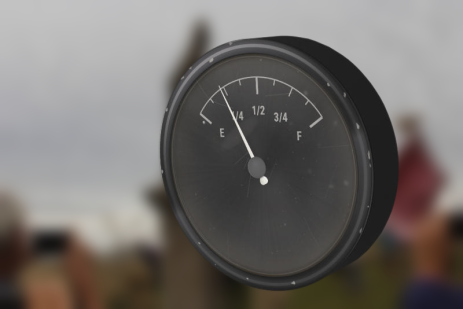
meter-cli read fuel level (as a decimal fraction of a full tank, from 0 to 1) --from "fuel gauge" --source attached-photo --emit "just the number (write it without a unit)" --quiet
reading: 0.25
